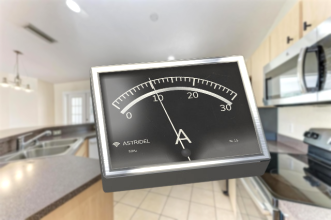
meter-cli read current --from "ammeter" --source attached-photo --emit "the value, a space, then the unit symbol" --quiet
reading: 10 A
